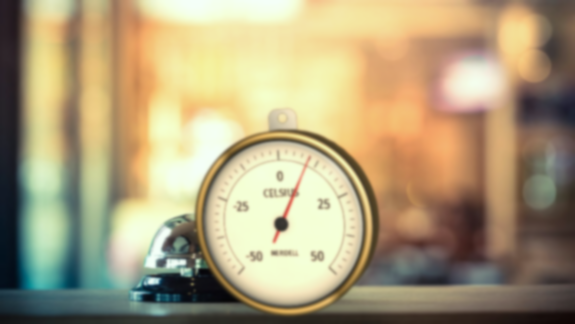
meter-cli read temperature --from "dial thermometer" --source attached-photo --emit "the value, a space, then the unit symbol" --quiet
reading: 10 °C
